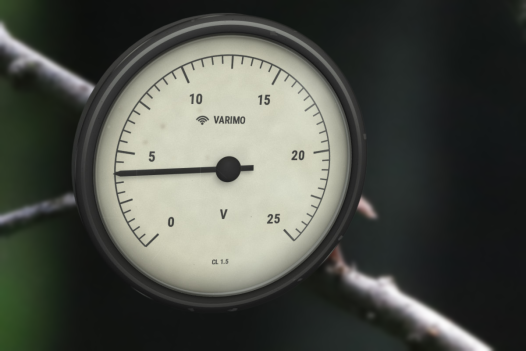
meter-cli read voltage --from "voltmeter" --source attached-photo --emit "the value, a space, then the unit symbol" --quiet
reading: 4 V
